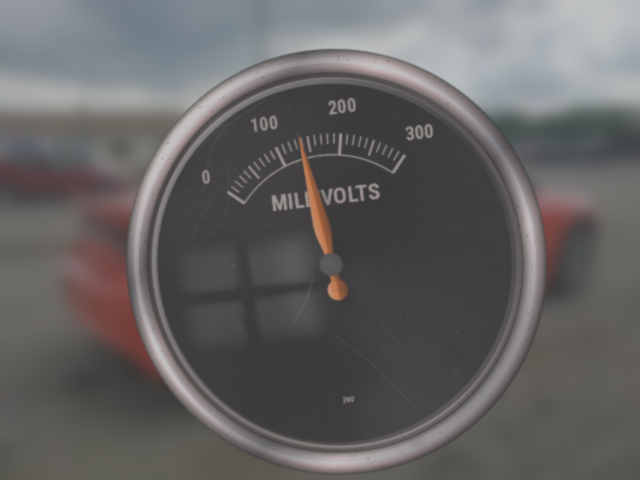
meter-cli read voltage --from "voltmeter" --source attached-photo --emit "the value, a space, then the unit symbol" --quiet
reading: 140 mV
